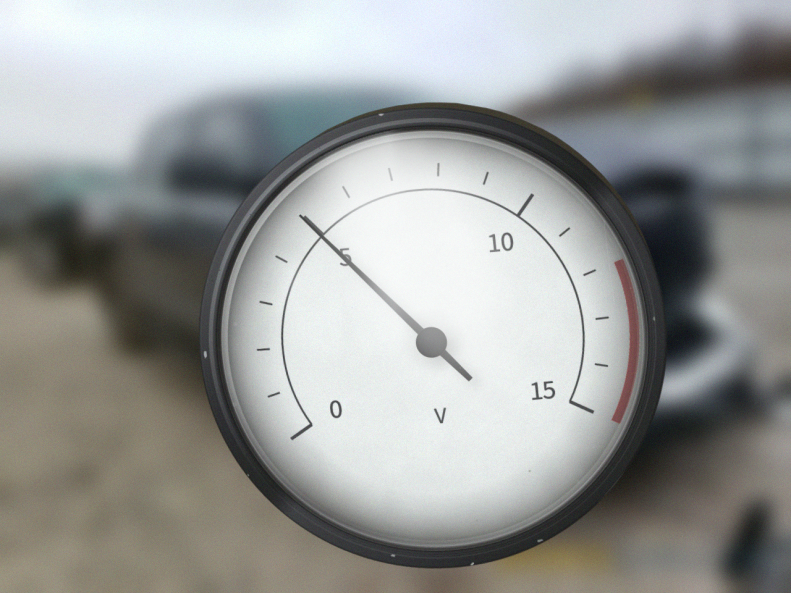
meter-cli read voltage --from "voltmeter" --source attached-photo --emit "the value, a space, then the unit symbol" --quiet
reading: 5 V
